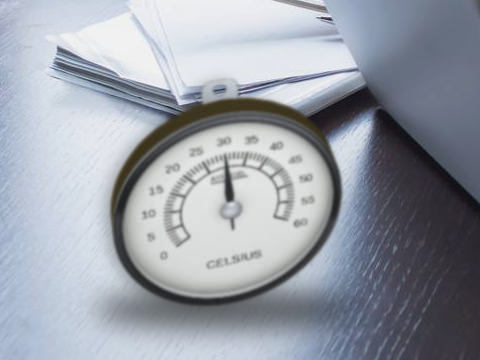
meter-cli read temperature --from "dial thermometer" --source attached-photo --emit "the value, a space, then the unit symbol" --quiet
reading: 30 °C
